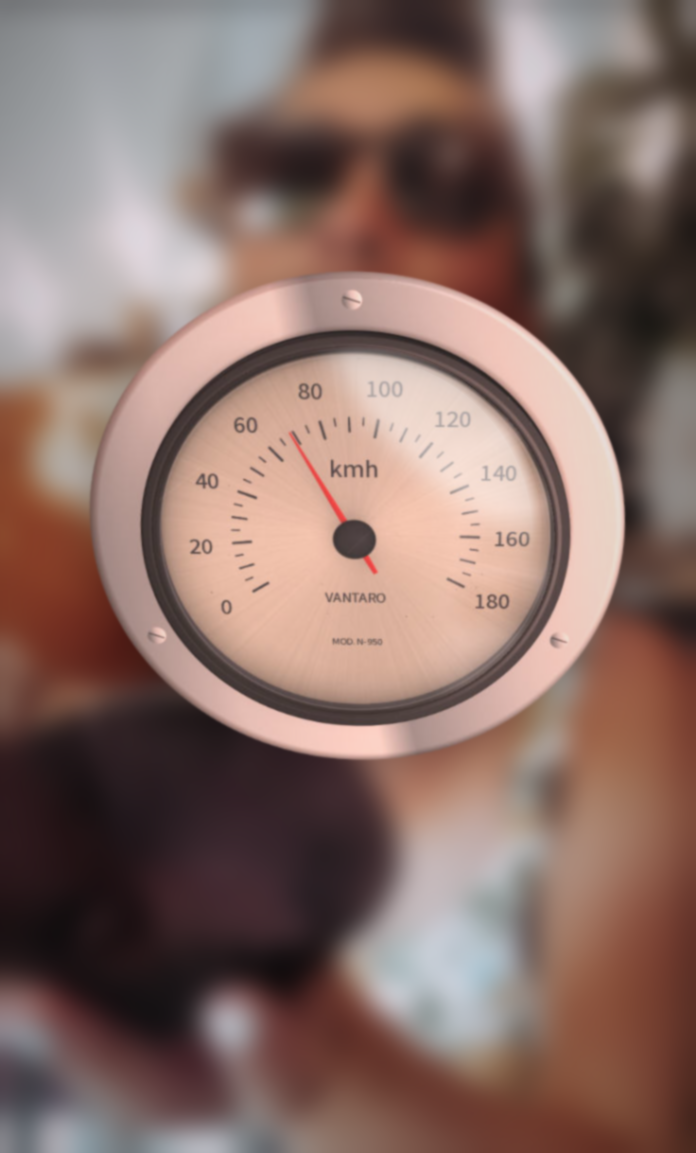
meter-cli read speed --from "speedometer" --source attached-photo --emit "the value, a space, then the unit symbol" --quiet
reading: 70 km/h
